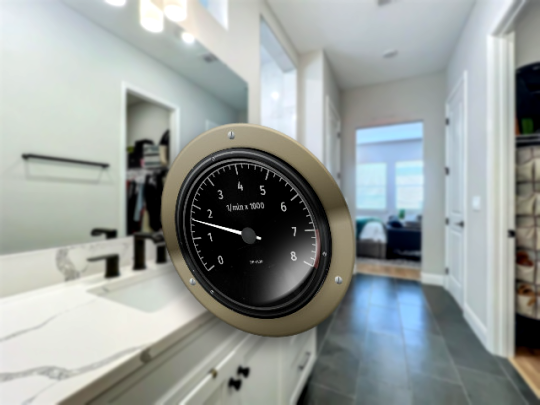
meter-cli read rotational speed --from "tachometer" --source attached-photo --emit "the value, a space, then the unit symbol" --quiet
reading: 1600 rpm
